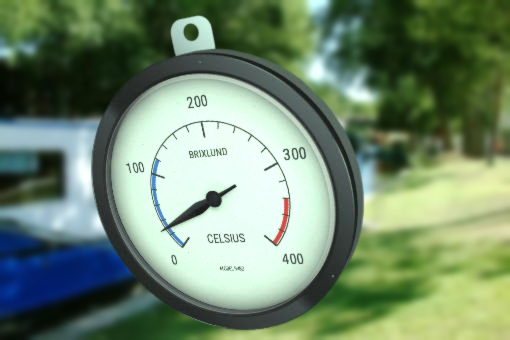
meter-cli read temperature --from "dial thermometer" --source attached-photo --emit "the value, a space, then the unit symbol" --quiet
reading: 30 °C
